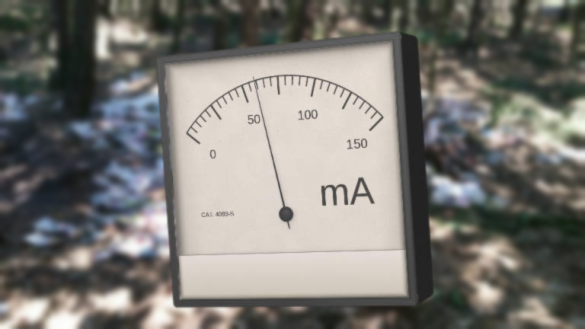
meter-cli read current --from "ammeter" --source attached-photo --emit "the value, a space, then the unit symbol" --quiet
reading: 60 mA
